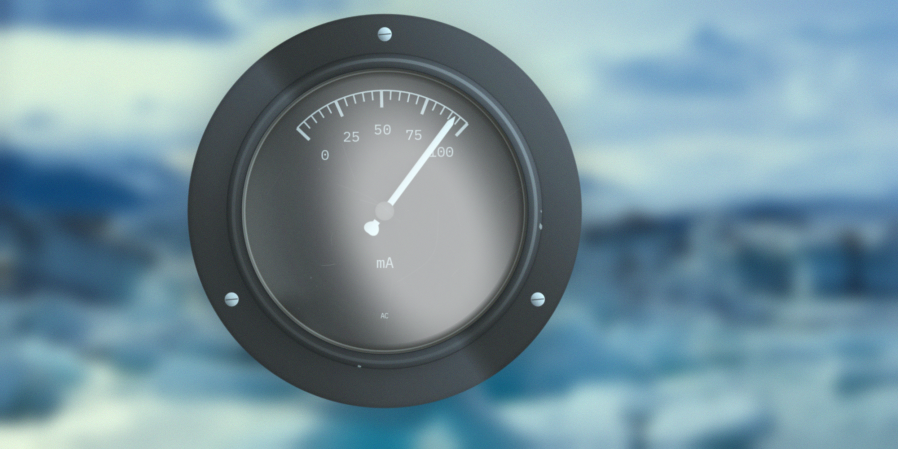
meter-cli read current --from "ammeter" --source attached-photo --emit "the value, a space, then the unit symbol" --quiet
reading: 92.5 mA
